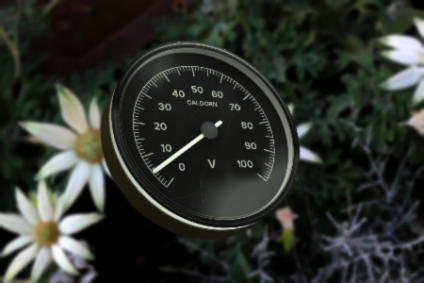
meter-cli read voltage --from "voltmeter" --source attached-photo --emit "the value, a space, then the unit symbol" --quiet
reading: 5 V
